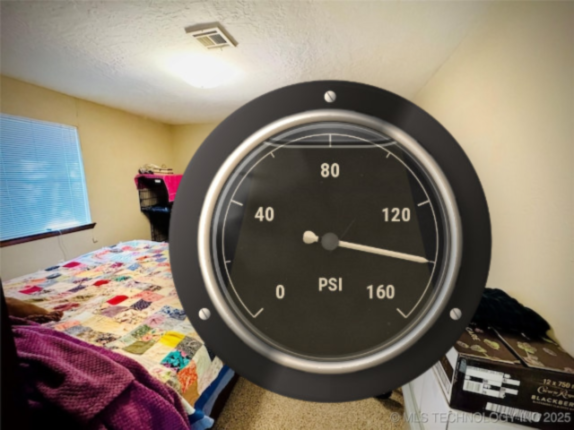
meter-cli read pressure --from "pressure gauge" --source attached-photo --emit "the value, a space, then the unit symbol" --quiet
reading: 140 psi
